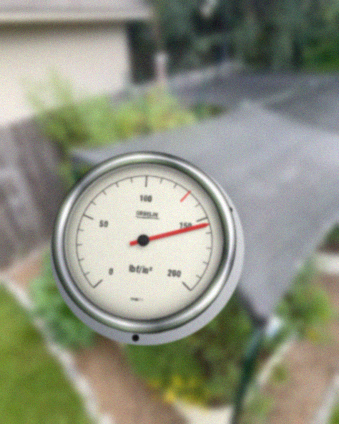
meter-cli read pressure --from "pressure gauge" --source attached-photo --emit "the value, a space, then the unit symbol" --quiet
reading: 155 psi
